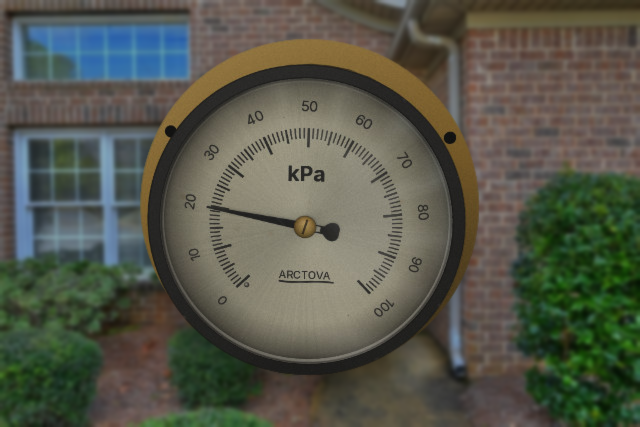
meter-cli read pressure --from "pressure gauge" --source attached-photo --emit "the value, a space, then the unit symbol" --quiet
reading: 20 kPa
